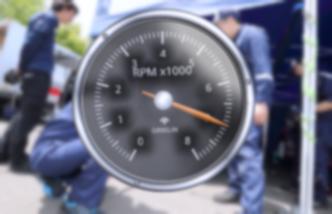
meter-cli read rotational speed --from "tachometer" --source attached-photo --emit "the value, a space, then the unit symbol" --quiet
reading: 7000 rpm
